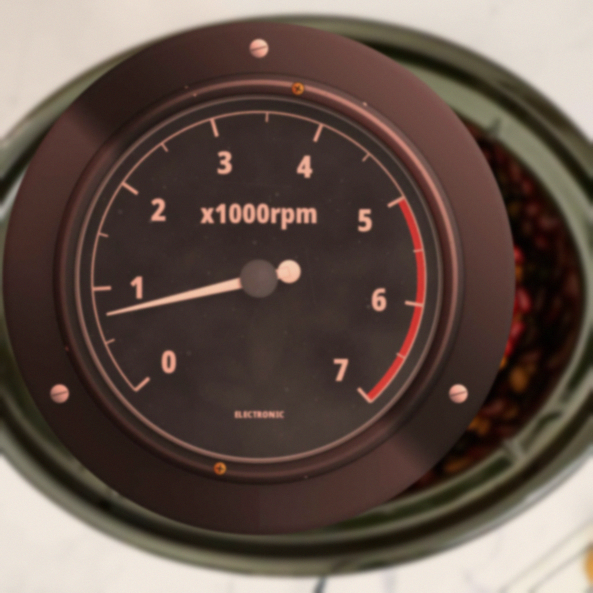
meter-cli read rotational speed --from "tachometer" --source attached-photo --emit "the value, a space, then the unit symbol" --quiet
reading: 750 rpm
